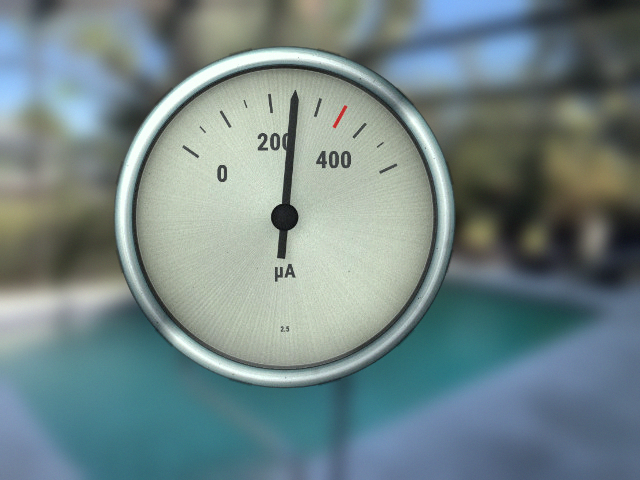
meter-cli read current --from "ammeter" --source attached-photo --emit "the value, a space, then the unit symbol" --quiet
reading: 250 µA
